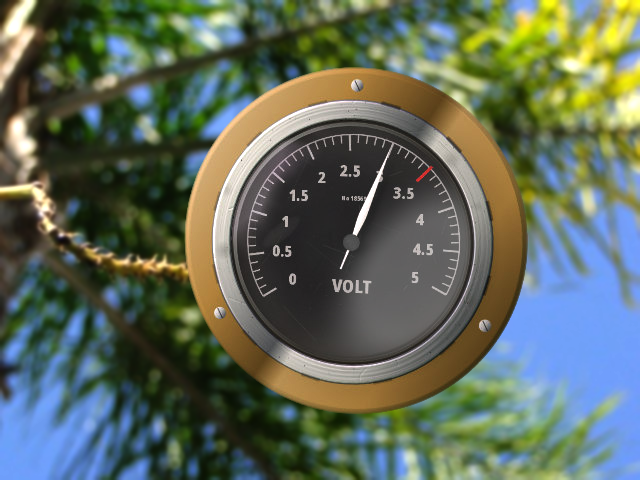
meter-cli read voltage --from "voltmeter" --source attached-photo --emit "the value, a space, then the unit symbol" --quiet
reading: 3 V
